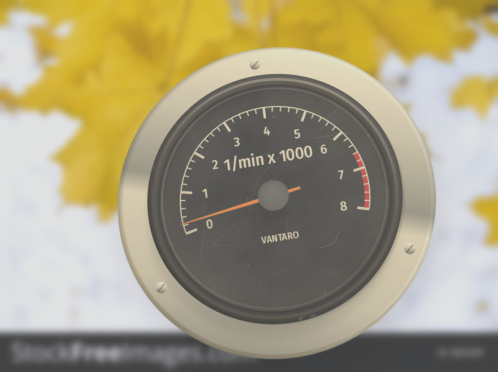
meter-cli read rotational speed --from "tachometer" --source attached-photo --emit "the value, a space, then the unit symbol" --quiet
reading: 200 rpm
